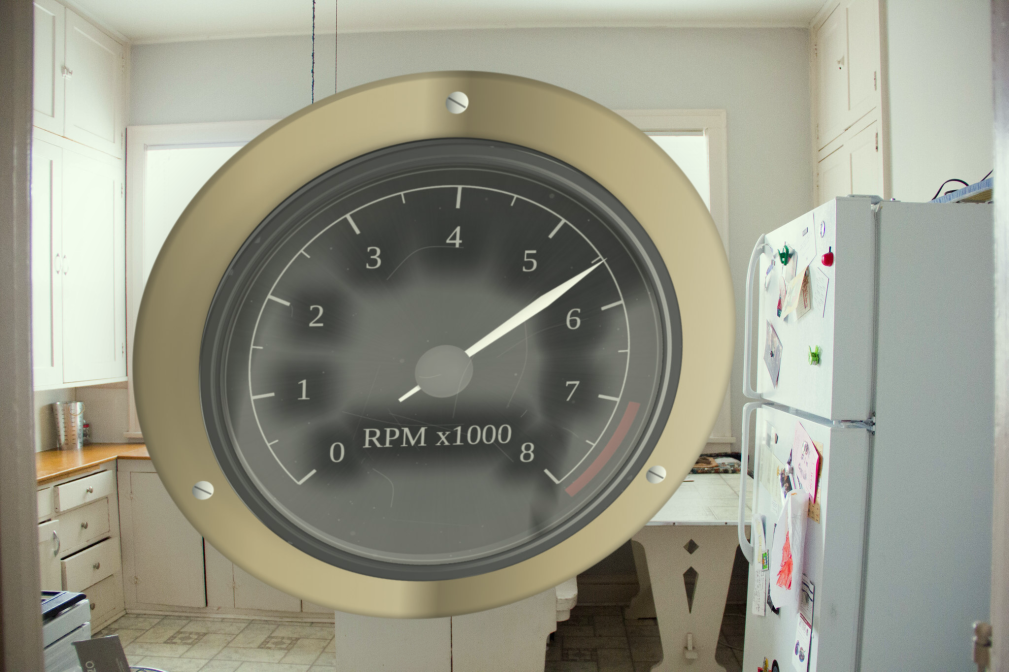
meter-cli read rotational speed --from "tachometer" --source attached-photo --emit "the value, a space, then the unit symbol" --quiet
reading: 5500 rpm
